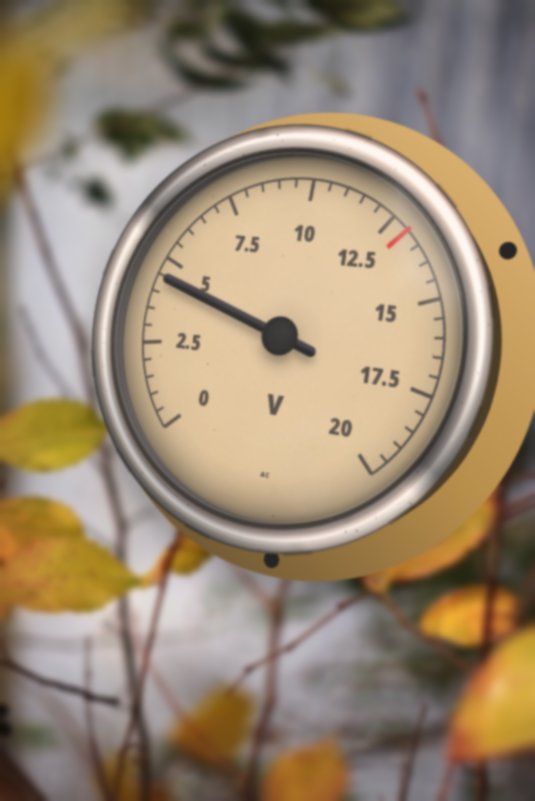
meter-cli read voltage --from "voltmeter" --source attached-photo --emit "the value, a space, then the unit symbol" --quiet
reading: 4.5 V
